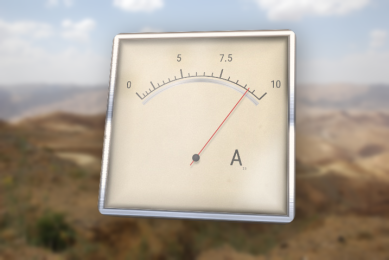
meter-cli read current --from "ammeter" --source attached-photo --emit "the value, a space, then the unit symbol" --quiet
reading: 9.25 A
